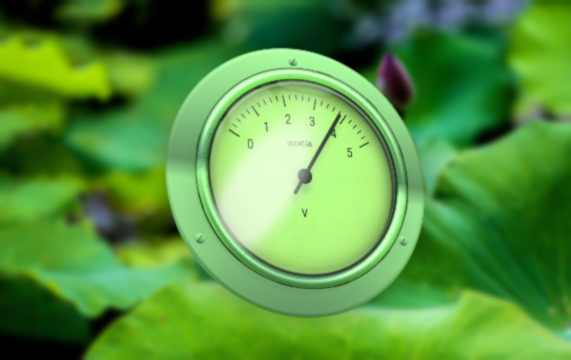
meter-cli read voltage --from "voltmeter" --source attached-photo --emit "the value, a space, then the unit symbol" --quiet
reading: 3.8 V
